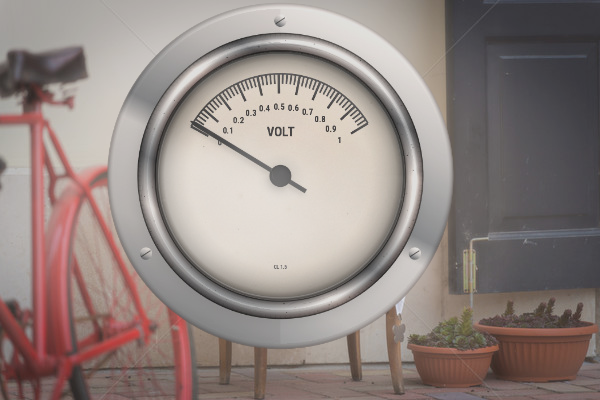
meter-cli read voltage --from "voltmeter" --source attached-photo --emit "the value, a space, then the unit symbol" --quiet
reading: 0.02 V
